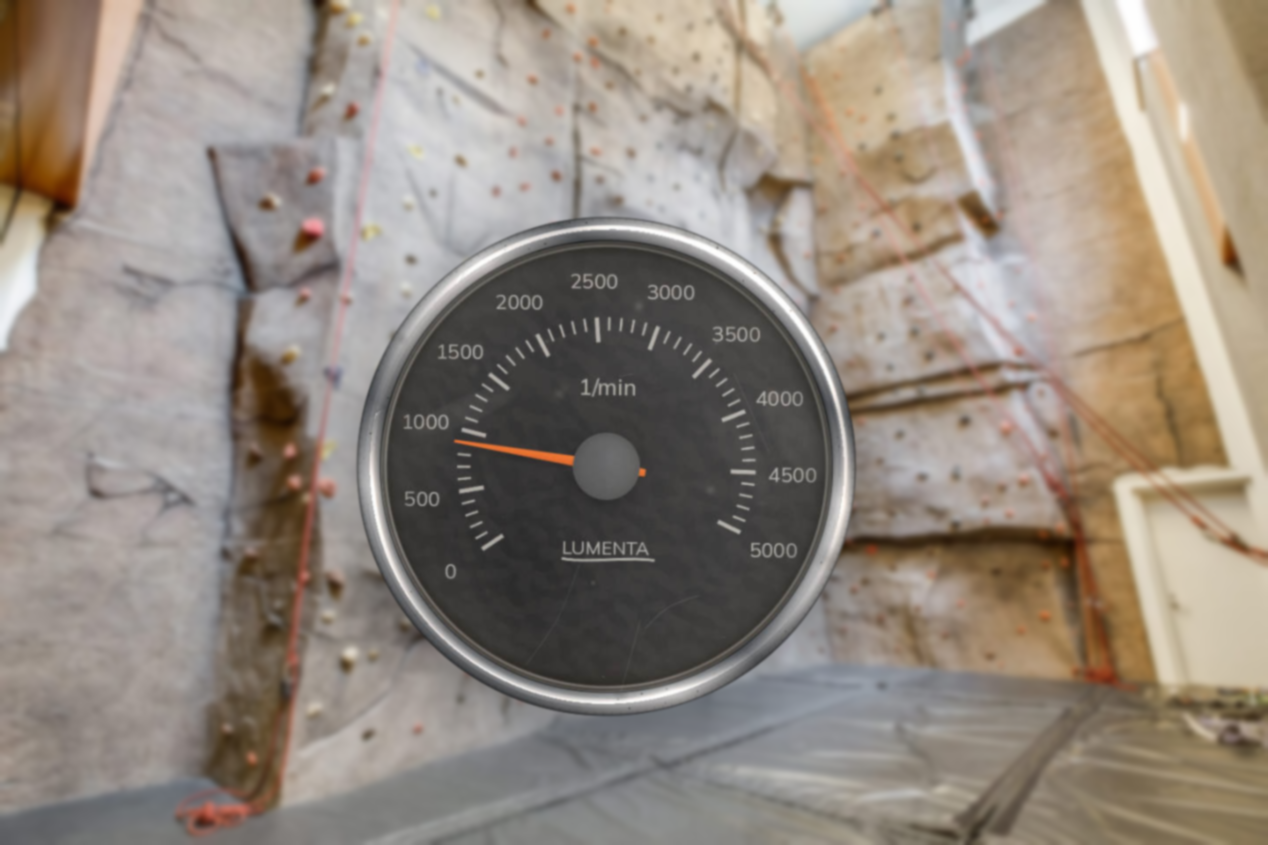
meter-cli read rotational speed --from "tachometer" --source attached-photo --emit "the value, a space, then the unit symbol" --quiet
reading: 900 rpm
